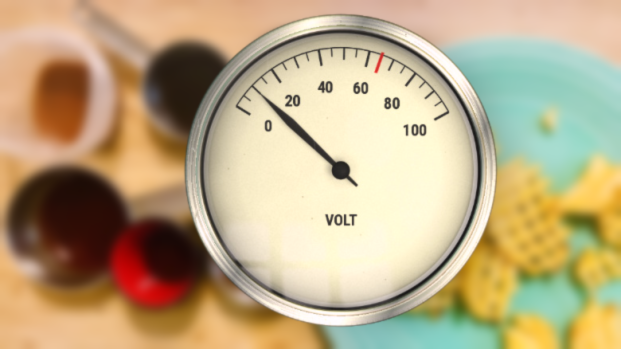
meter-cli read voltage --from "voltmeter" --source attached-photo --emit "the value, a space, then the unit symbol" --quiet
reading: 10 V
